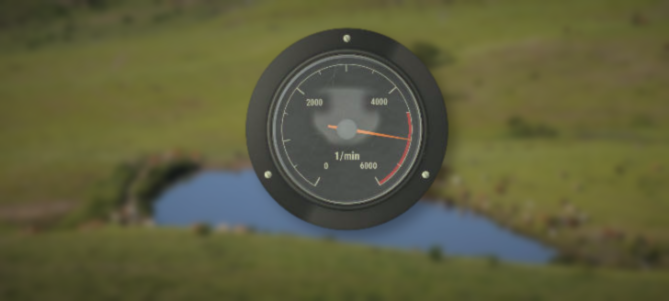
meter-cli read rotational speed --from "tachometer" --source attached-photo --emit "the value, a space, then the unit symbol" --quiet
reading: 5000 rpm
